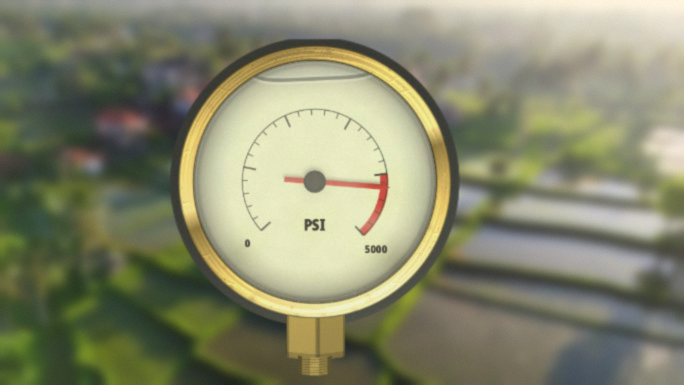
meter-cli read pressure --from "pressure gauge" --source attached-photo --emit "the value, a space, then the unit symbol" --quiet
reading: 4200 psi
